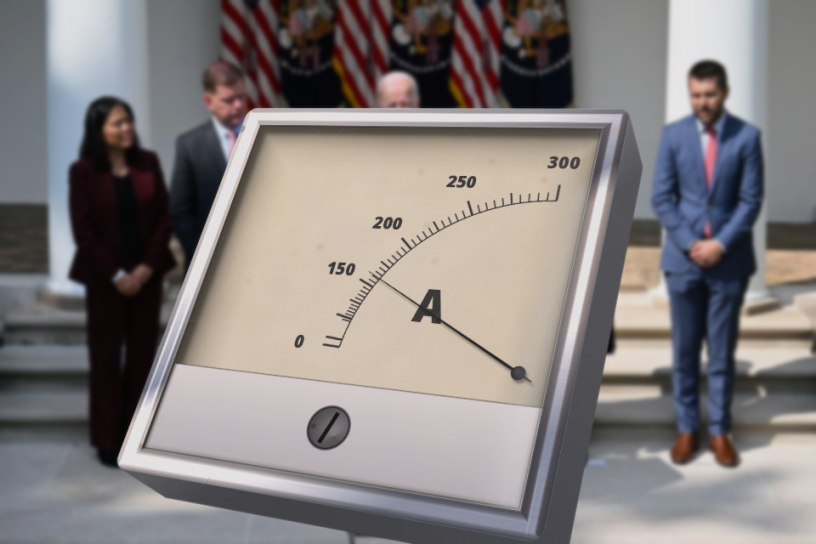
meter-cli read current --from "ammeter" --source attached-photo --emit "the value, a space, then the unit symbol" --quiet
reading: 160 A
